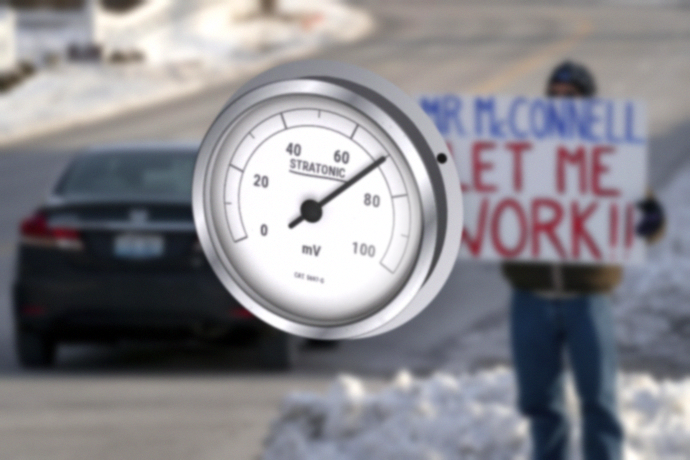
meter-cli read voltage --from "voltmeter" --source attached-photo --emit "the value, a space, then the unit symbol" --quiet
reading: 70 mV
